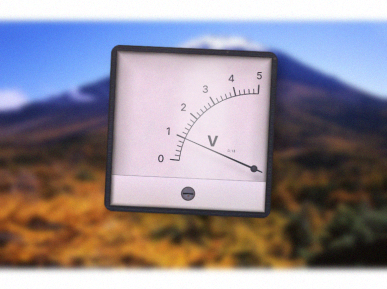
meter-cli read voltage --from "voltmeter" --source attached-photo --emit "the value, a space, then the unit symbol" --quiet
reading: 1 V
